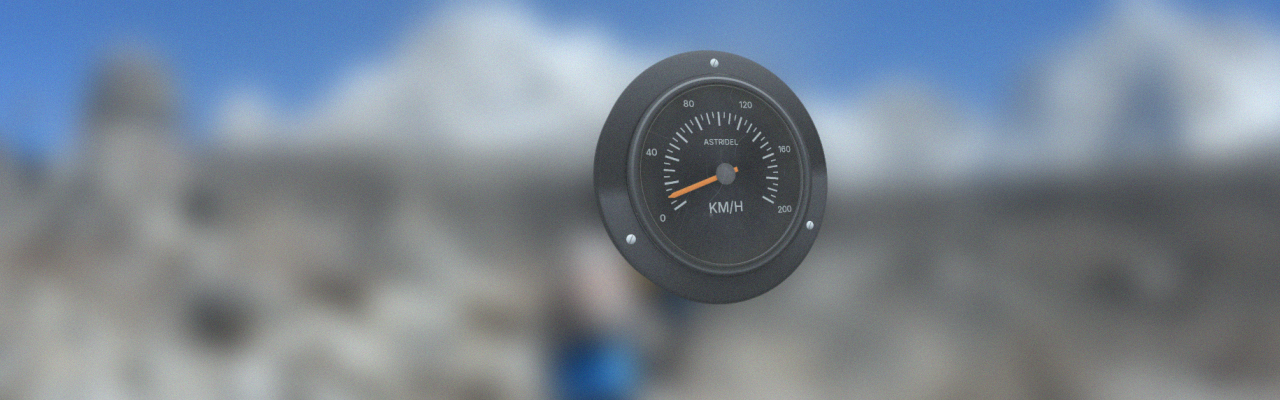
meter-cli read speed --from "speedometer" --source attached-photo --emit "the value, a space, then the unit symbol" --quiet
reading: 10 km/h
